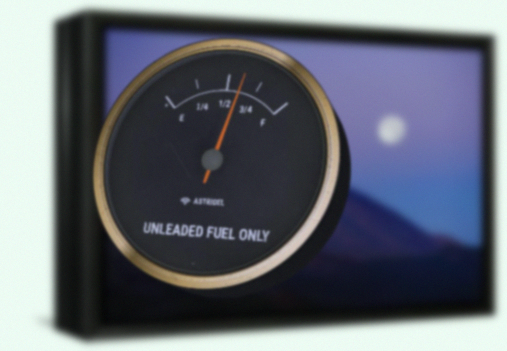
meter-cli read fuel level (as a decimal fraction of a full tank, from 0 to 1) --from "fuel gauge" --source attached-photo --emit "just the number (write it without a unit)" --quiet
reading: 0.625
